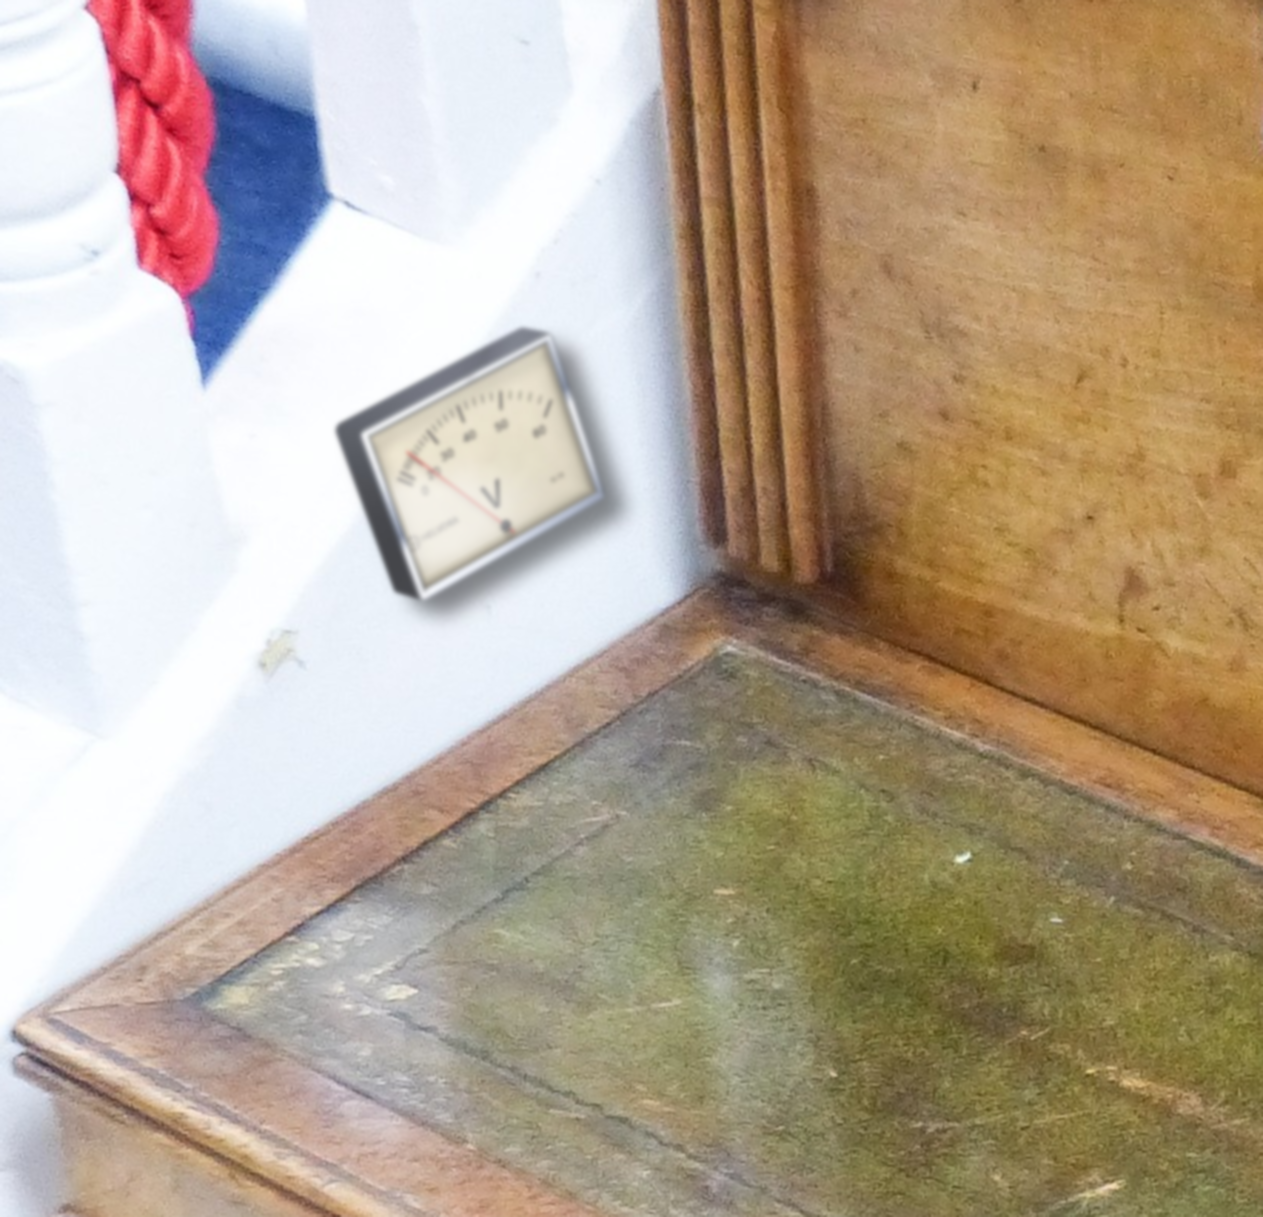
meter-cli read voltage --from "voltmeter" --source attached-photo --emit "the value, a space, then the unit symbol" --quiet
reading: 20 V
